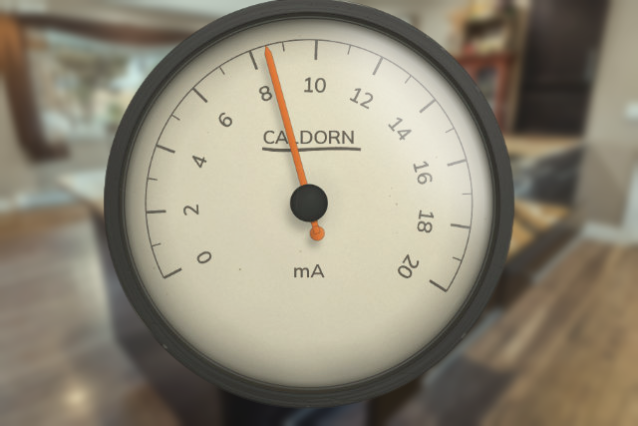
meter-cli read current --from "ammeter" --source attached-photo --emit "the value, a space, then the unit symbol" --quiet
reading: 8.5 mA
